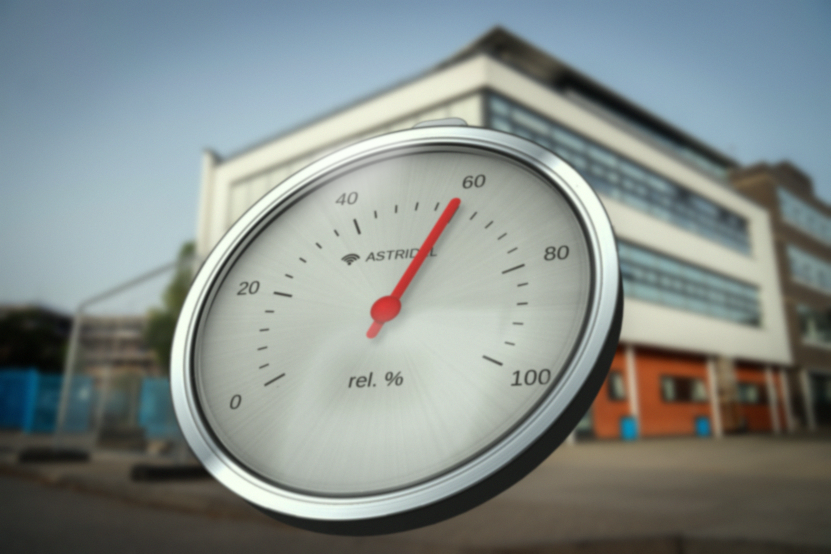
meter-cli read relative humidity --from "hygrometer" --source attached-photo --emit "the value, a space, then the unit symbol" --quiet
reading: 60 %
